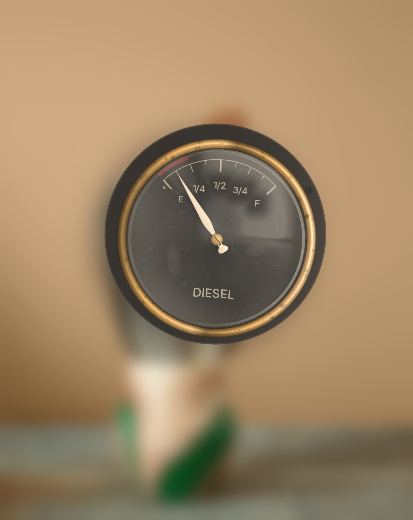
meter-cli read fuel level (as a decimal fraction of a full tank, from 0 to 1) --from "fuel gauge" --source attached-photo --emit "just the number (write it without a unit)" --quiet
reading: 0.125
